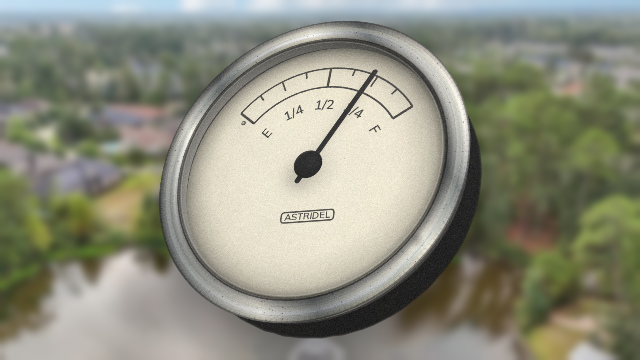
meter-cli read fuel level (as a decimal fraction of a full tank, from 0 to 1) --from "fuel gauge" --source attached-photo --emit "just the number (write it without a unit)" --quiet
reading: 0.75
